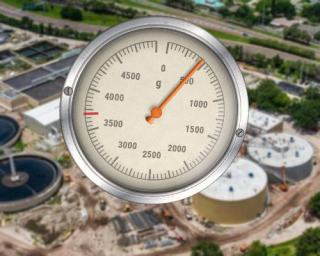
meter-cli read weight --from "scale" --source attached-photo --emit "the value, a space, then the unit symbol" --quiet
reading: 450 g
